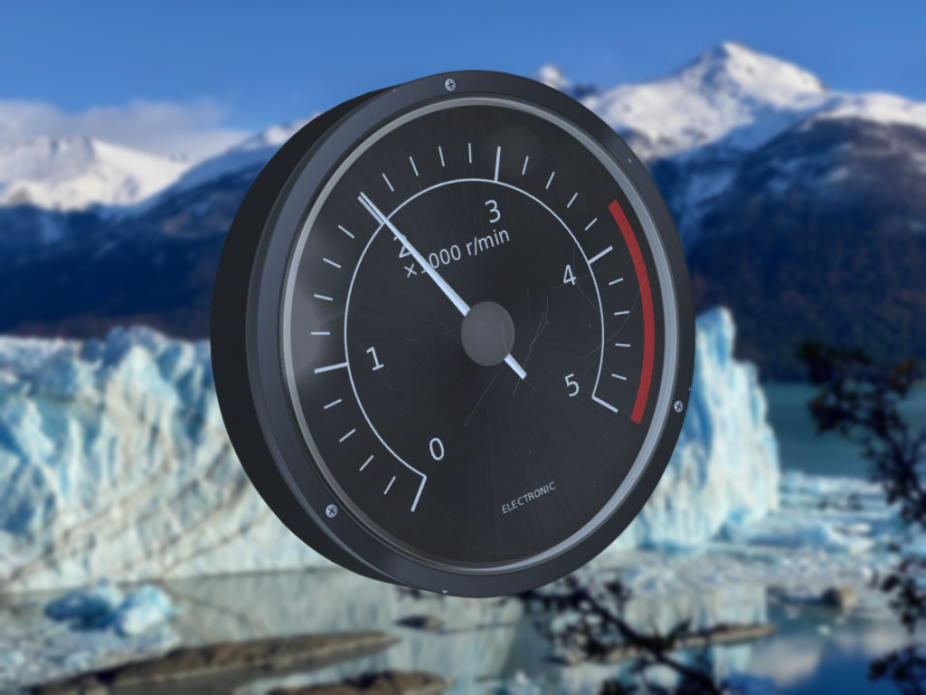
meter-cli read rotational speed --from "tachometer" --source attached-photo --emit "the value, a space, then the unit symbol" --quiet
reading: 2000 rpm
